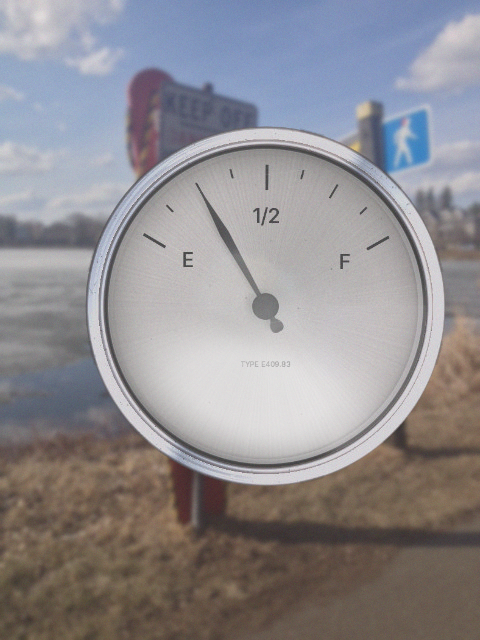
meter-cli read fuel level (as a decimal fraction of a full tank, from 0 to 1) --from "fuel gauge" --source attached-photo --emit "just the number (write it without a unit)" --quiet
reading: 0.25
